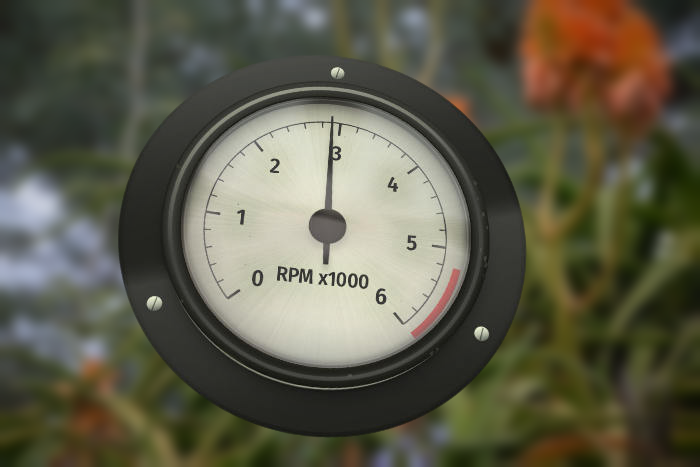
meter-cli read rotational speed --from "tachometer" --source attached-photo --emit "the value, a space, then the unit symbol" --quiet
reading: 2900 rpm
